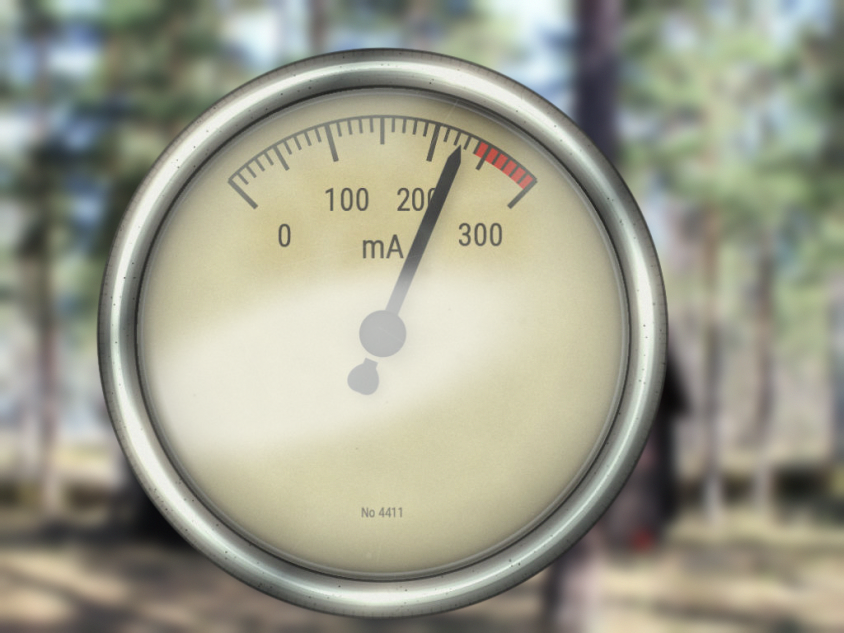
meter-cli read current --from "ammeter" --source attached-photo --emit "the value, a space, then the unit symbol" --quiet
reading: 225 mA
